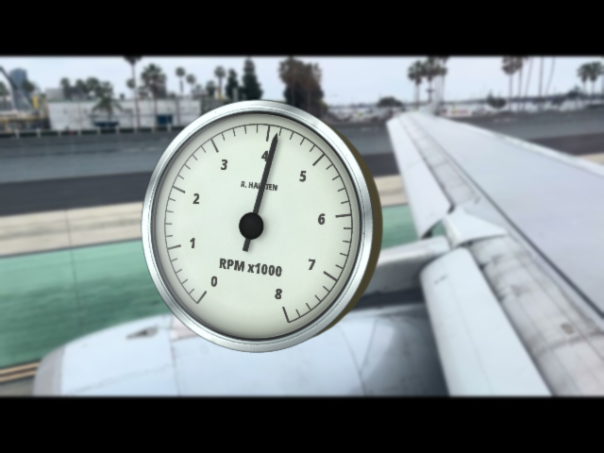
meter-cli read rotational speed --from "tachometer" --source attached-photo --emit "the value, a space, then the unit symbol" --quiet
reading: 4200 rpm
